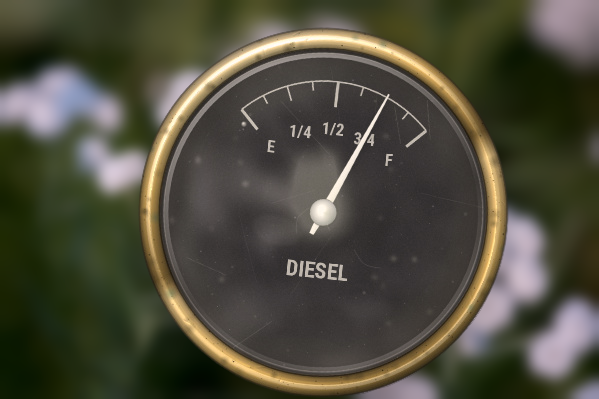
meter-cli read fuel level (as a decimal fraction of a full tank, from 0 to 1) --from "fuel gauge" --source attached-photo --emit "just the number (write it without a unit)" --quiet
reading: 0.75
